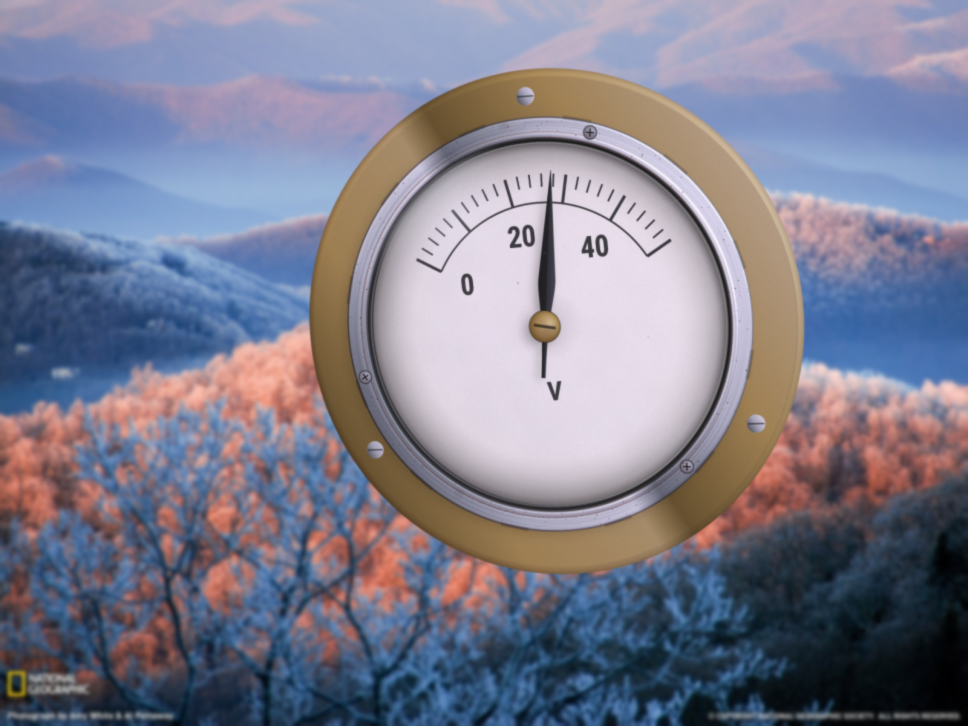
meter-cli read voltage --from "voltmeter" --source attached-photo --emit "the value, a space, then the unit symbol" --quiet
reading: 28 V
